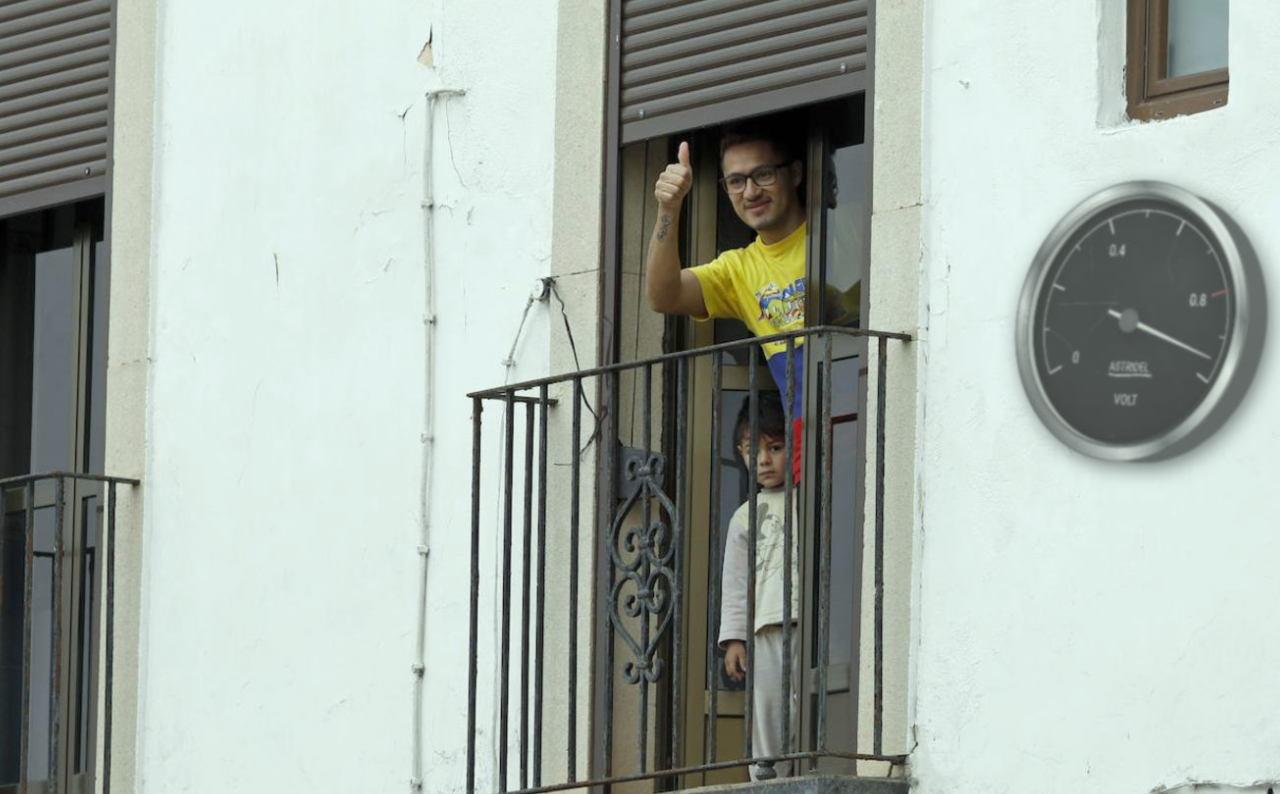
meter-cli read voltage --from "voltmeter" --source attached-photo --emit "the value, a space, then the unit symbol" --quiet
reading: 0.95 V
